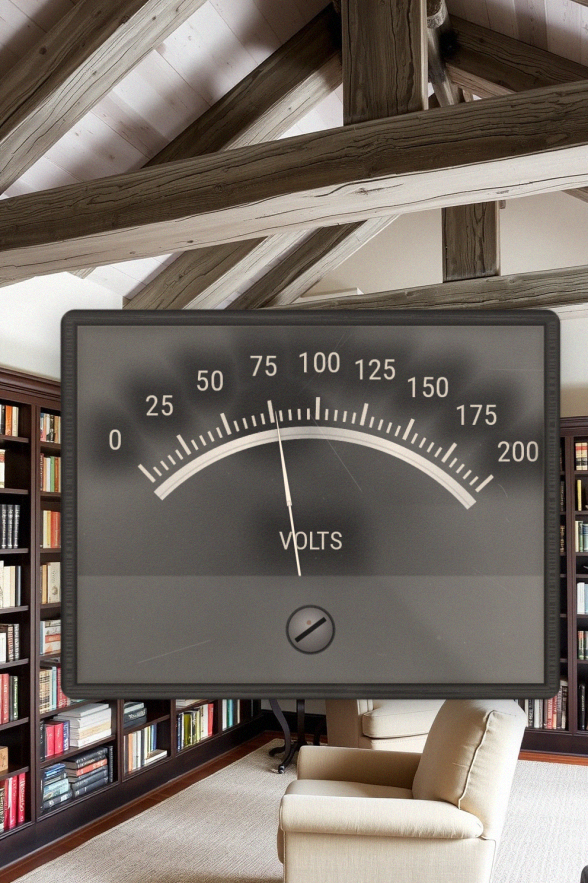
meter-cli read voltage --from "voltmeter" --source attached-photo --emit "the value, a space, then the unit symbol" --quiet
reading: 77.5 V
